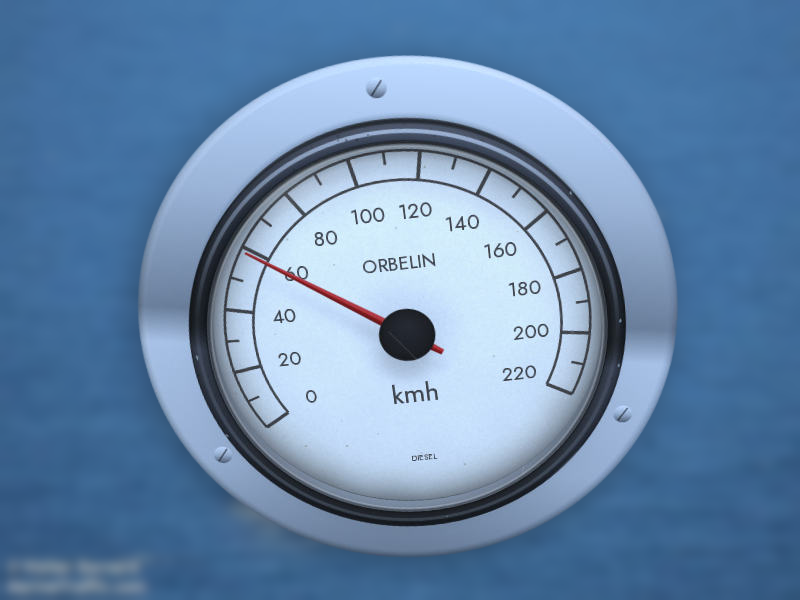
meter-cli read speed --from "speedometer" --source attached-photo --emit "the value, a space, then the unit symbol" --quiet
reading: 60 km/h
